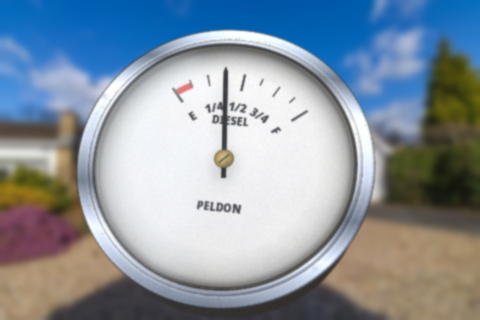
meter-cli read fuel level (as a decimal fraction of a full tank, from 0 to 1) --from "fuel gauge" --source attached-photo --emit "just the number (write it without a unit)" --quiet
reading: 0.375
